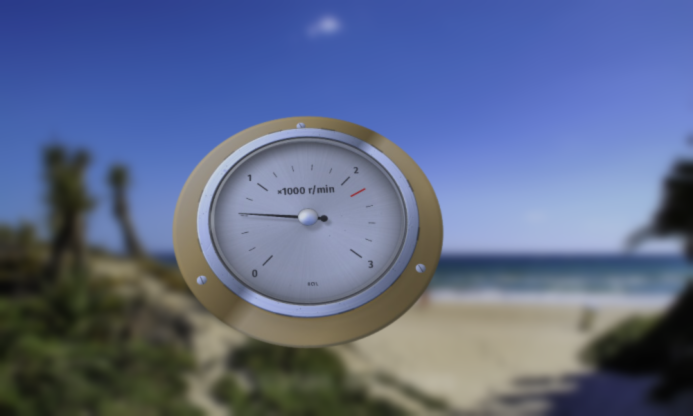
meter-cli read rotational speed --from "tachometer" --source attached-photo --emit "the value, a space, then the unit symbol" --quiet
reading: 600 rpm
